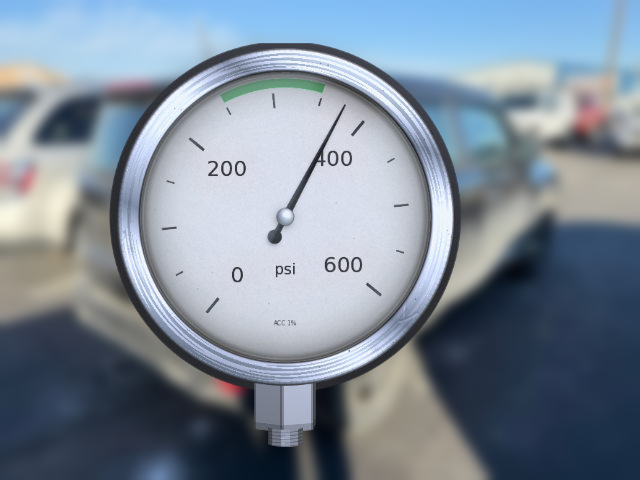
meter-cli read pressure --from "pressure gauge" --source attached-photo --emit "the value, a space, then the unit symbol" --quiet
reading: 375 psi
